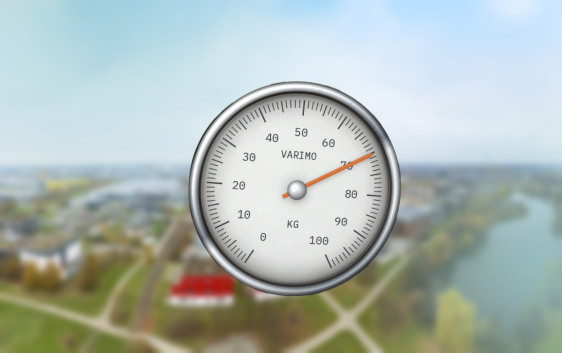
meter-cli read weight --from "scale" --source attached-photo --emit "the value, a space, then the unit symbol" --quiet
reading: 70 kg
